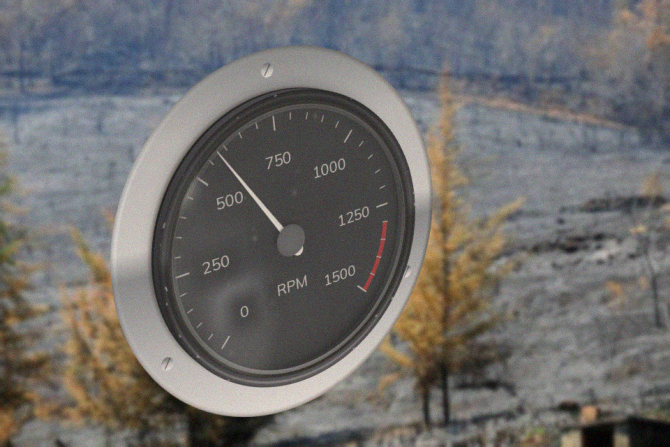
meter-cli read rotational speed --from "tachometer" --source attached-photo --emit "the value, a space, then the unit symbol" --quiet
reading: 575 rpm
